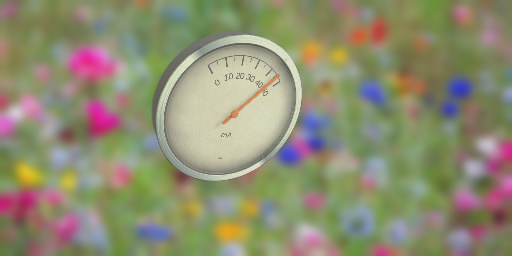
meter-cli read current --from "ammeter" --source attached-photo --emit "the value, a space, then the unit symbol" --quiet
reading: 45 mA
